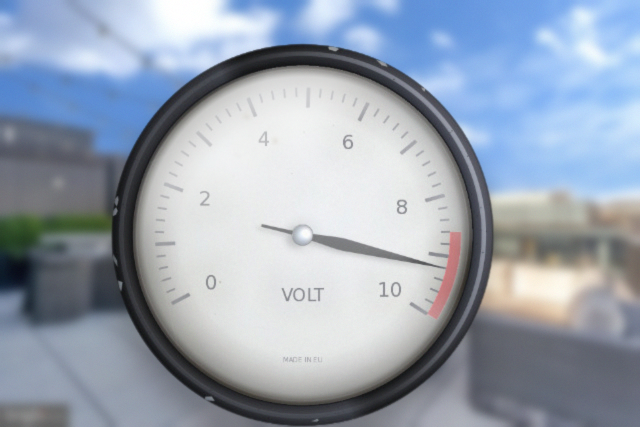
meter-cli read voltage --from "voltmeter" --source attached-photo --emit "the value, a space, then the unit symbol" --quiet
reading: 9.2 V
